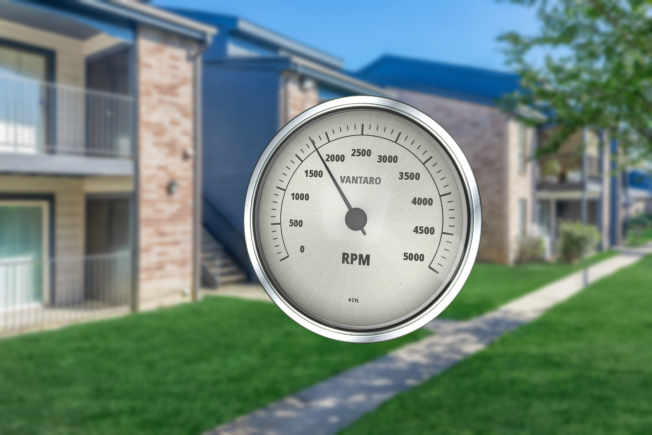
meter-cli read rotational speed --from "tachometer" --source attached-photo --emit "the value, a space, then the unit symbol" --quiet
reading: 1800 rpm
